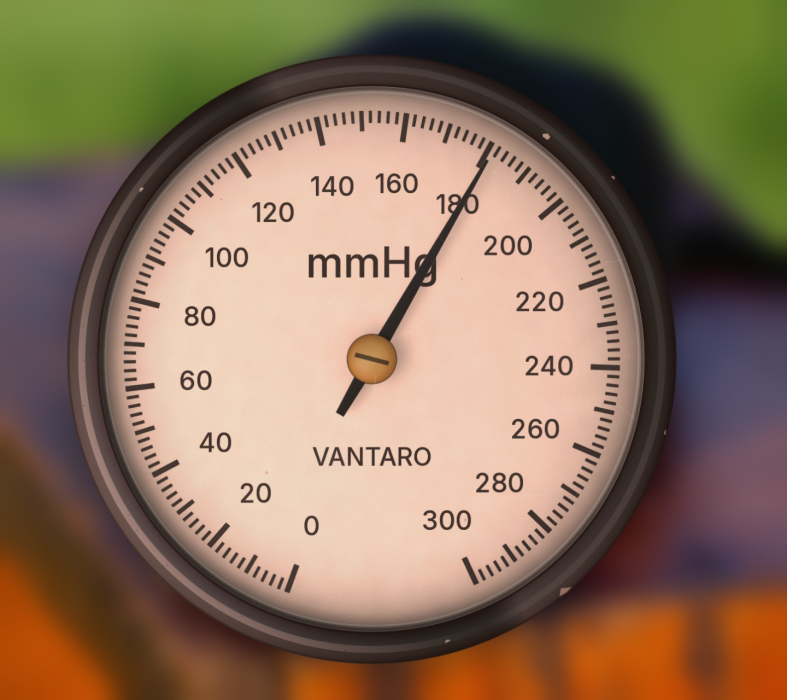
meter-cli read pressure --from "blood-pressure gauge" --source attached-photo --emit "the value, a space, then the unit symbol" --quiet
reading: 181 mmHg
